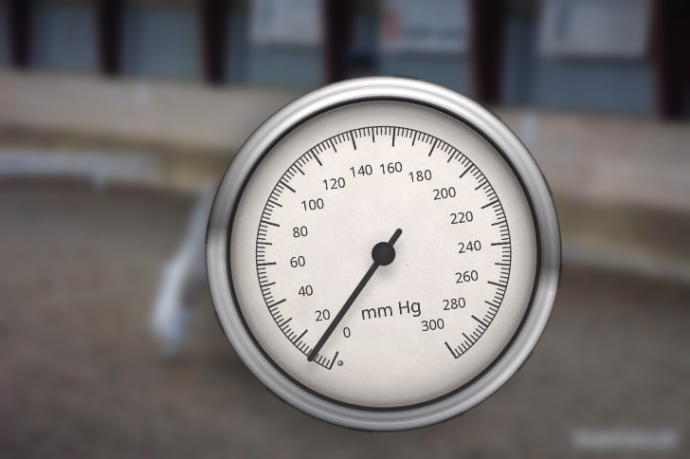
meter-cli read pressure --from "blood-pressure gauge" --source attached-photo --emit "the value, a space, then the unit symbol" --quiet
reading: 10 mmHg
